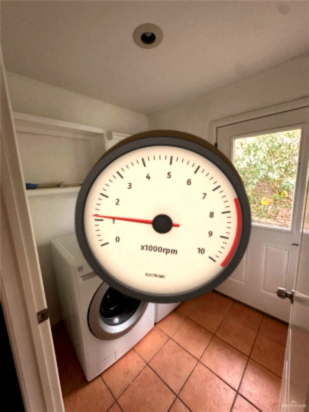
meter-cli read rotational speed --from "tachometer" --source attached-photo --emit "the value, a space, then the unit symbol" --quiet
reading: 1200 rpm
